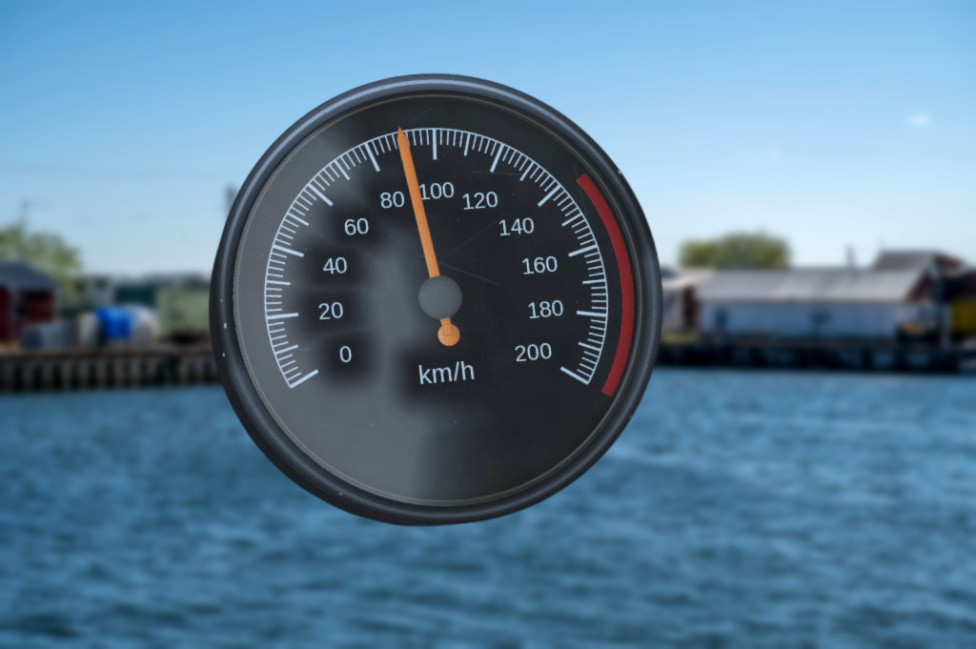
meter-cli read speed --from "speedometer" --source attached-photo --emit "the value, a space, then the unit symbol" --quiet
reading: 90 km/h
